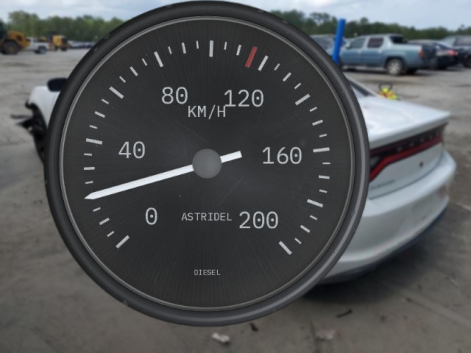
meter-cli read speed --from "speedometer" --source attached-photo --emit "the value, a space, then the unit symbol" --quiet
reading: 20 km/h
